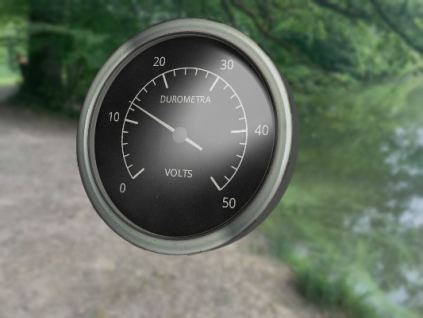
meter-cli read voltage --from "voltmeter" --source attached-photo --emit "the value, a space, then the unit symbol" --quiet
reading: 13 V
